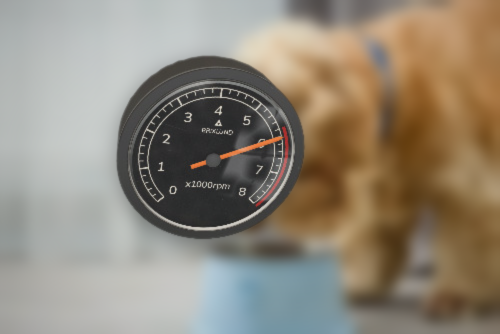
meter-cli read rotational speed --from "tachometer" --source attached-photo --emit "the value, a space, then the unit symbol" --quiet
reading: 6000 rpm
